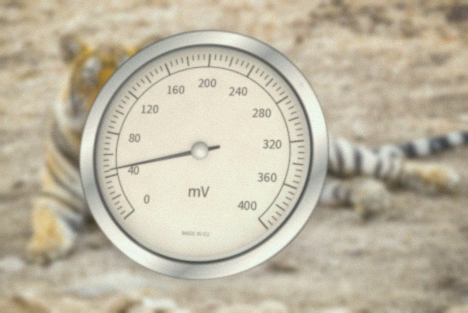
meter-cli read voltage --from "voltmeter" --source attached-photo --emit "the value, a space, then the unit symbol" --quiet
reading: 45 mV
